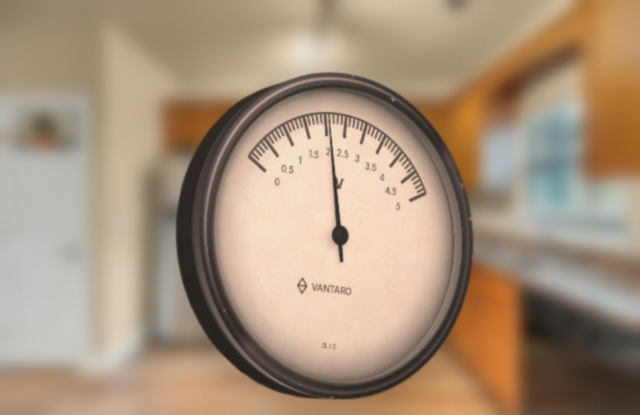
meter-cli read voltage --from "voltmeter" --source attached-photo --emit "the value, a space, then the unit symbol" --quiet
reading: 2 V
